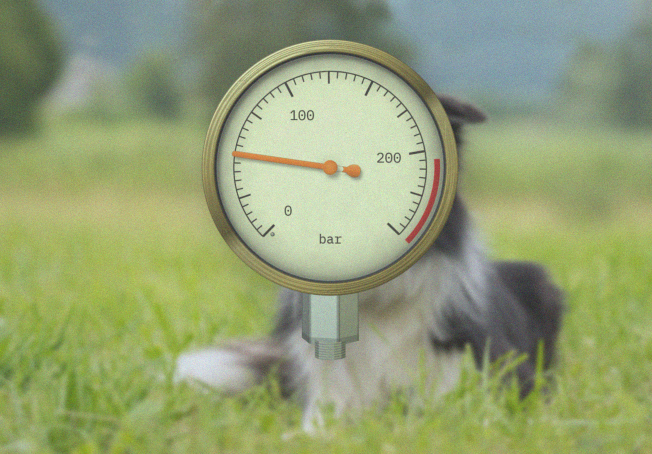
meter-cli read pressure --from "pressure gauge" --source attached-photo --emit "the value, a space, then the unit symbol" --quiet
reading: 50 bar
